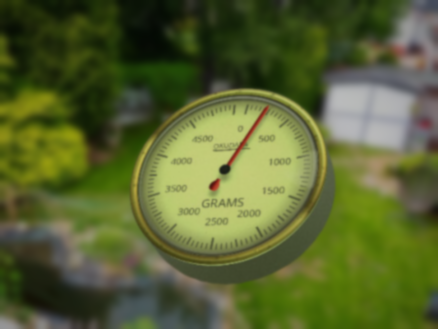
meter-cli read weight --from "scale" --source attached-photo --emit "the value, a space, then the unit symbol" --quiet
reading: 250 g
